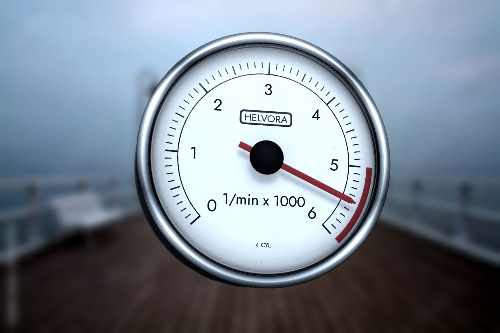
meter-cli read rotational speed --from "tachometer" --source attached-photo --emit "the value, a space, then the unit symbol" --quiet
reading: 5500 rpm
